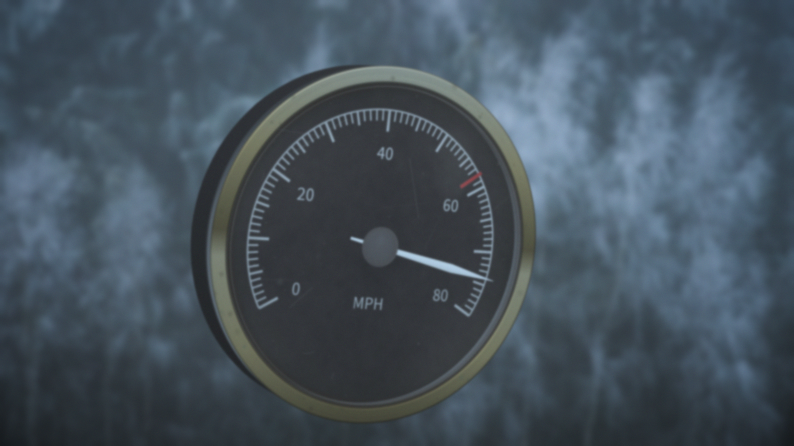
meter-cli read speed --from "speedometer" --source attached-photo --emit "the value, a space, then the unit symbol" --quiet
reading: 74 mph
